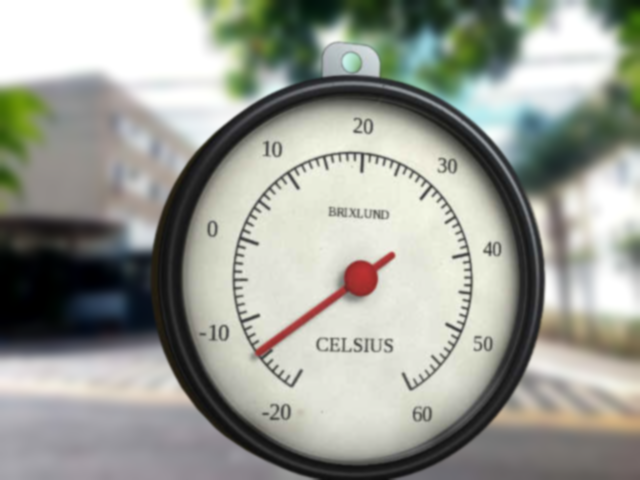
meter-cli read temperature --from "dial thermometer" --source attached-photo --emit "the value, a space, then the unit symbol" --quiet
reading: -14 °C
